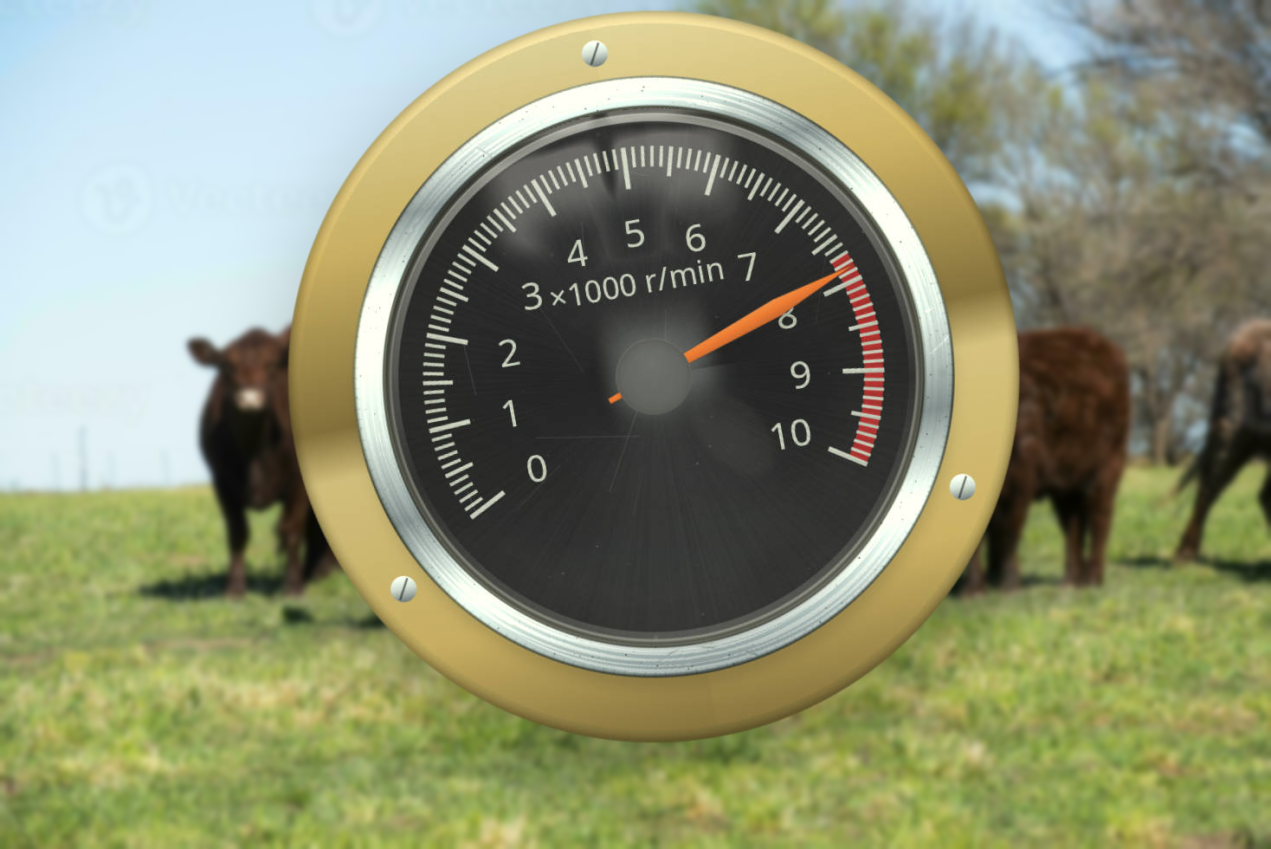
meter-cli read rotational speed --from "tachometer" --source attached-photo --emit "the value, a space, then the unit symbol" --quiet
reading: 7850 rpm
